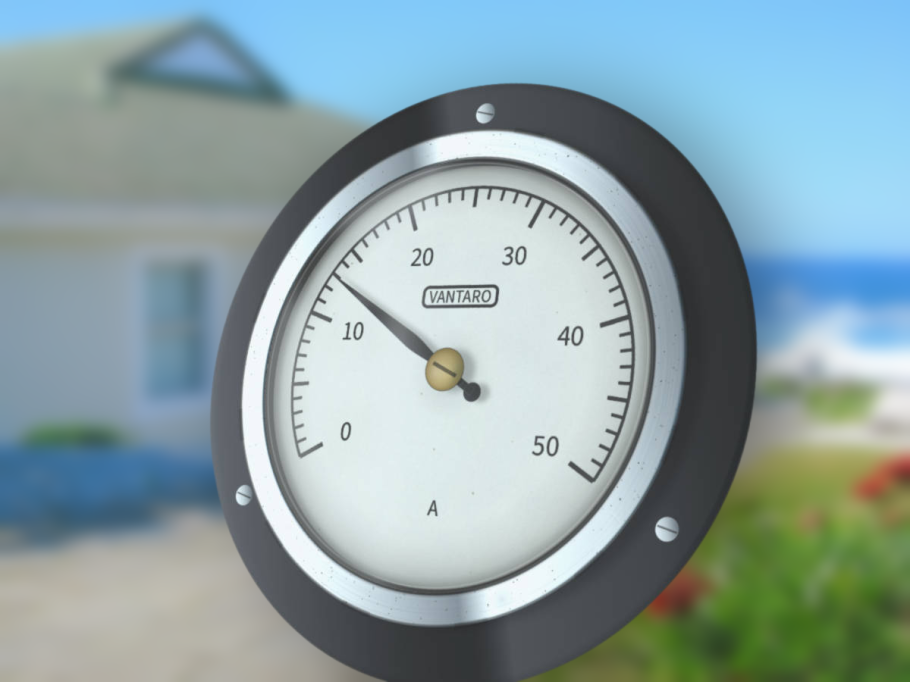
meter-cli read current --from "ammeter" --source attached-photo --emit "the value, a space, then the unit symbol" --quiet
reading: 13 A
